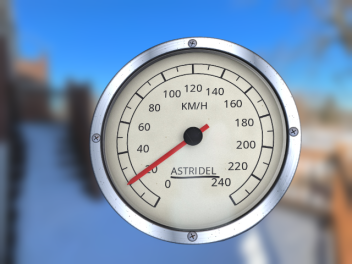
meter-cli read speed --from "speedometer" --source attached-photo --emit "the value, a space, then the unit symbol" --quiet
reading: 20 km/h
